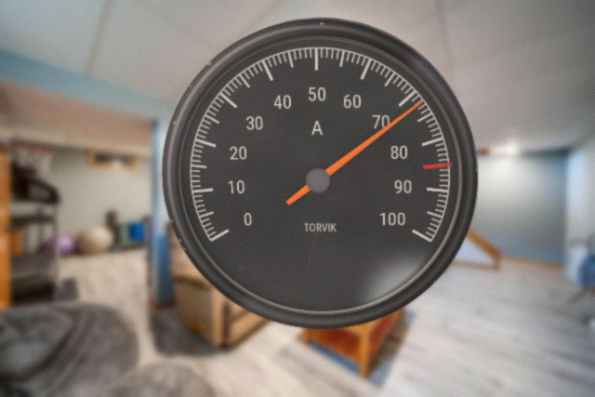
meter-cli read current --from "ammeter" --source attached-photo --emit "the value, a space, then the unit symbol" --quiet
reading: 72 A
